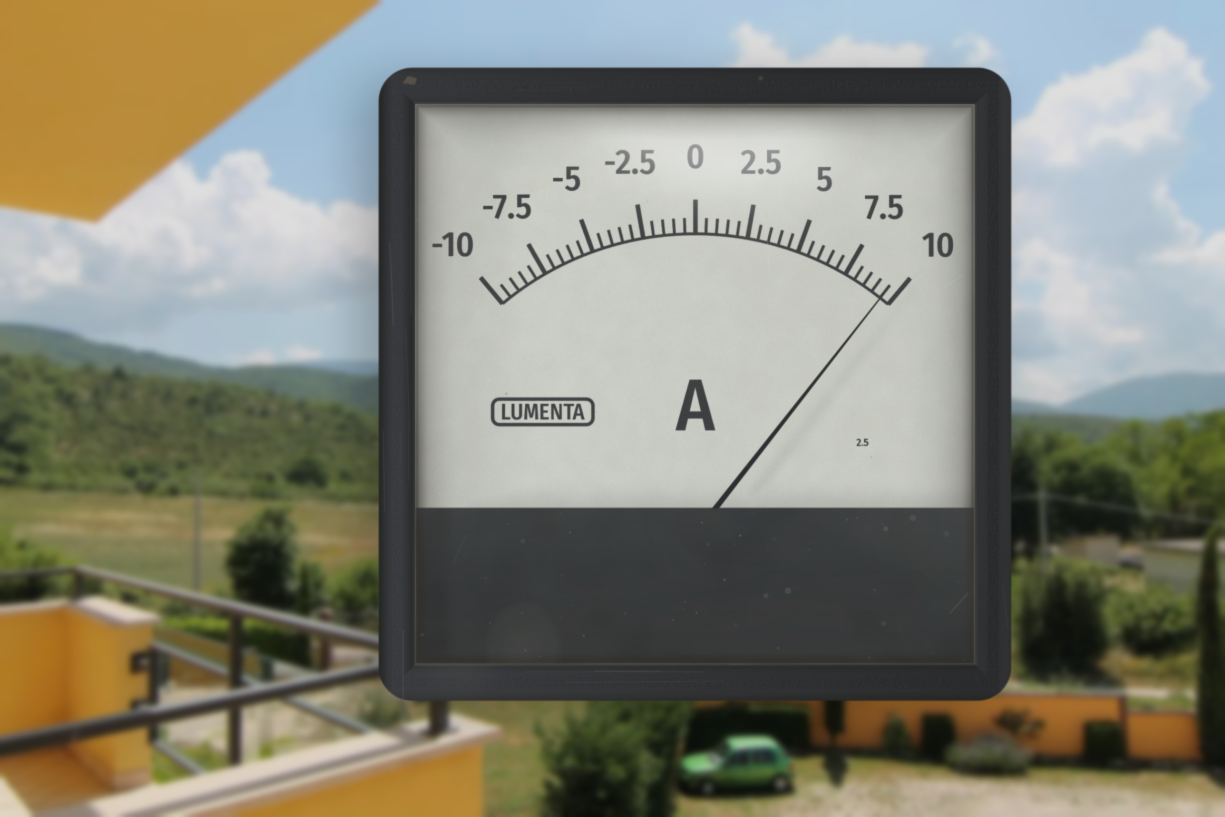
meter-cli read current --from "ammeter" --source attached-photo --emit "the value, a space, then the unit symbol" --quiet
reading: 9.5 A
